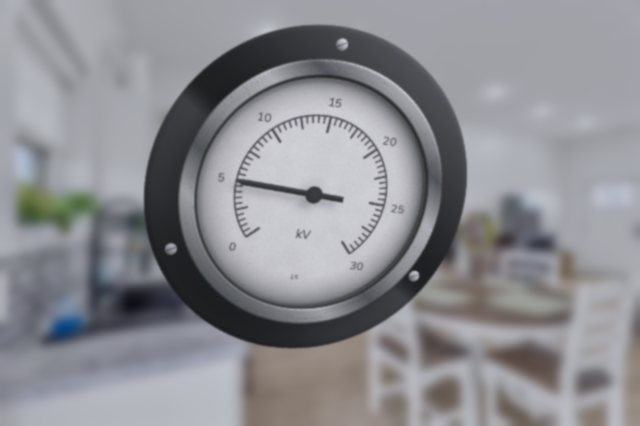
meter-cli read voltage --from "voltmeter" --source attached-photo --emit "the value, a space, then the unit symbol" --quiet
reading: 5 kV
